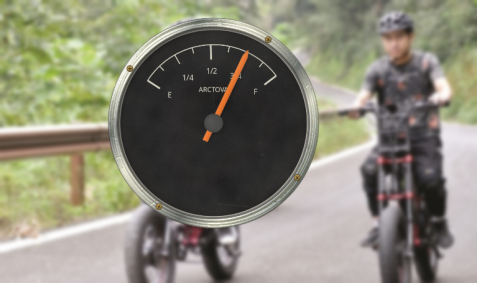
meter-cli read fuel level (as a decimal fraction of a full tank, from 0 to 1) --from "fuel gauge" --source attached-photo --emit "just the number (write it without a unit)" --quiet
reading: 0.75
